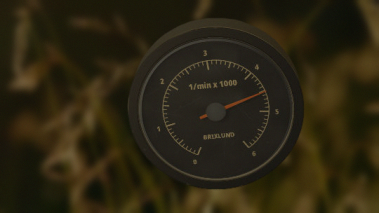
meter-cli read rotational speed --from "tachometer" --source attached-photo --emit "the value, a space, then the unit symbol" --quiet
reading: 4500 rpm
